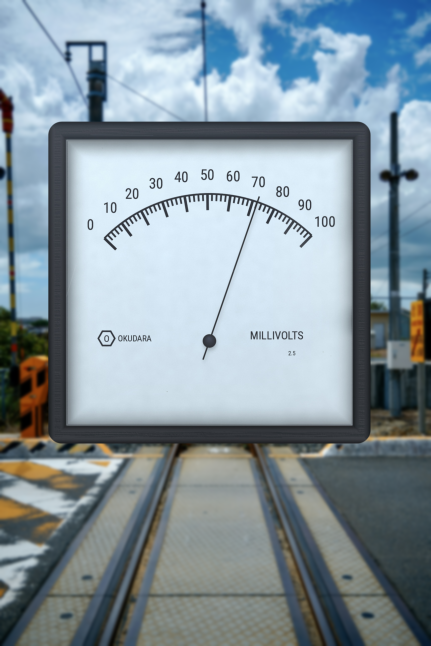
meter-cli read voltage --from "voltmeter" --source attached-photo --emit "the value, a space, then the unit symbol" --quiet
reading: 72 mV
